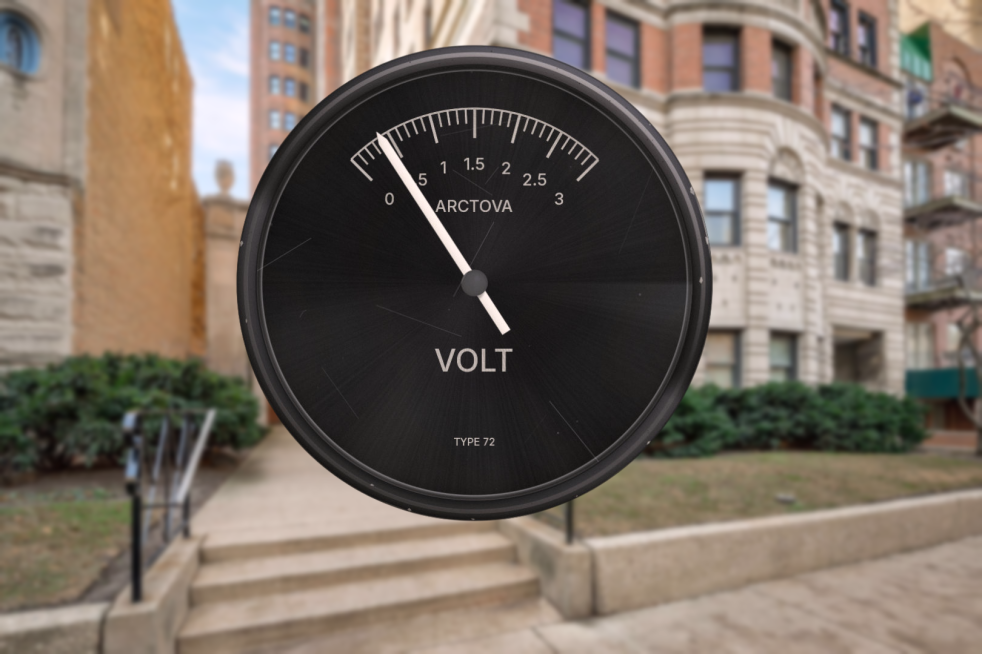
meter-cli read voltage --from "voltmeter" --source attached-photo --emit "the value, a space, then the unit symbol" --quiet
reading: 0.4 V
